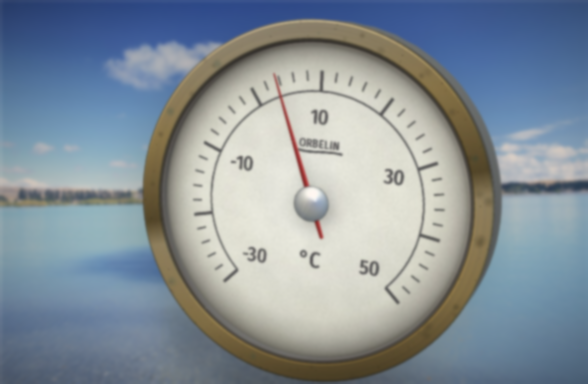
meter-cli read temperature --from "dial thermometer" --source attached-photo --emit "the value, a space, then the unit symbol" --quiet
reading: 4 °C
